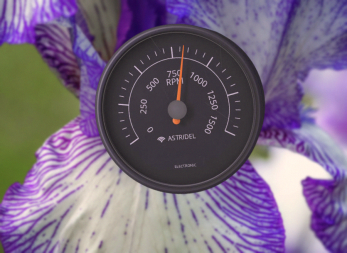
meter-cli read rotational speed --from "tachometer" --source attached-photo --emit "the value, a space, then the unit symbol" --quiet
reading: 825 rpm
